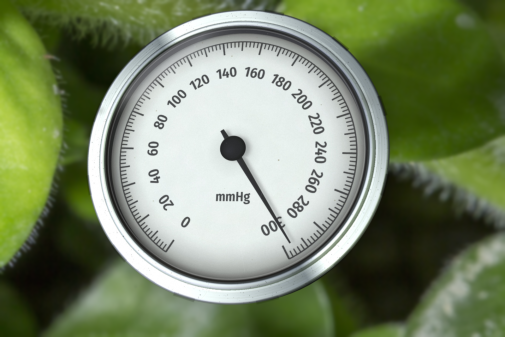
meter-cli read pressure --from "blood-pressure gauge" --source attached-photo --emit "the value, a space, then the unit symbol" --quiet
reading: 296 mmHg
